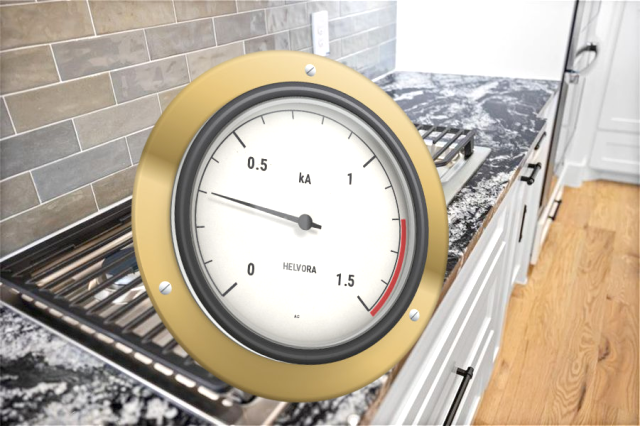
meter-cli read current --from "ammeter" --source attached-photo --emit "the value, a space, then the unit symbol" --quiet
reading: 0.3 kA
